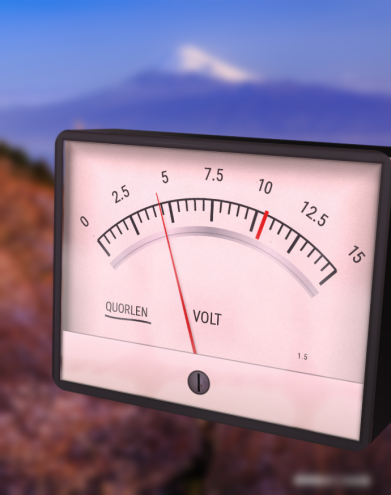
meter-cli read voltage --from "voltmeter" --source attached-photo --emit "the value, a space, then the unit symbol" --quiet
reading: 4.5 V
